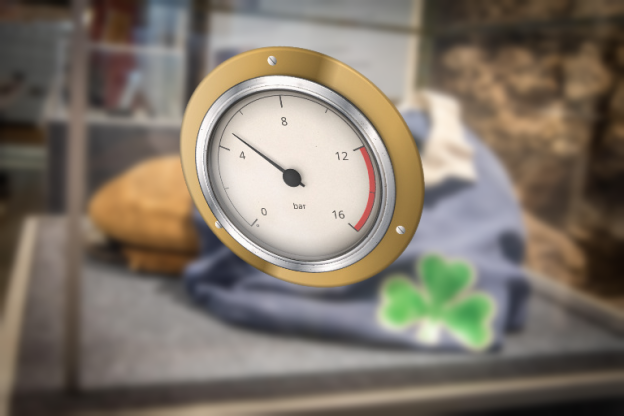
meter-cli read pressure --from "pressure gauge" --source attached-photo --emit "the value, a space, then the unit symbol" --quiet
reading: 5 bar
